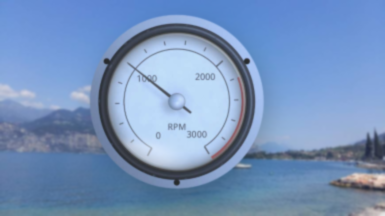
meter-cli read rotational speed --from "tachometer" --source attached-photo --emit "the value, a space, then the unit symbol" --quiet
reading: 1000 rpm
